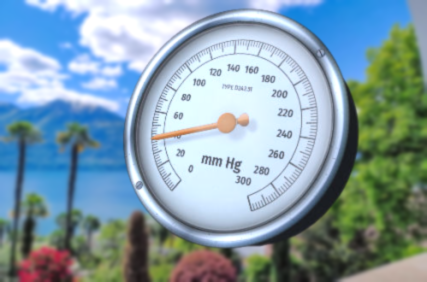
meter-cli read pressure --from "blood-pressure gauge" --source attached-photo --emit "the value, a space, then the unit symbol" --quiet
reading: 40 mmHg
